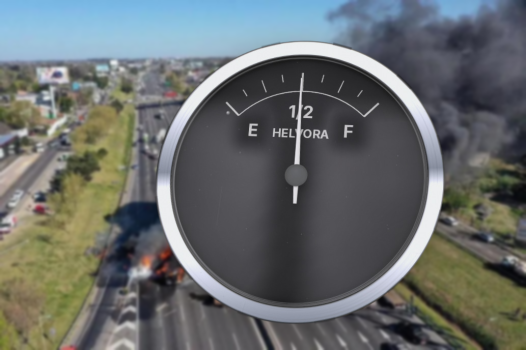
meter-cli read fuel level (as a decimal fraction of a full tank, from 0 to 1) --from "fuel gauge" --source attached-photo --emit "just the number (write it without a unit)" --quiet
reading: 0.5
